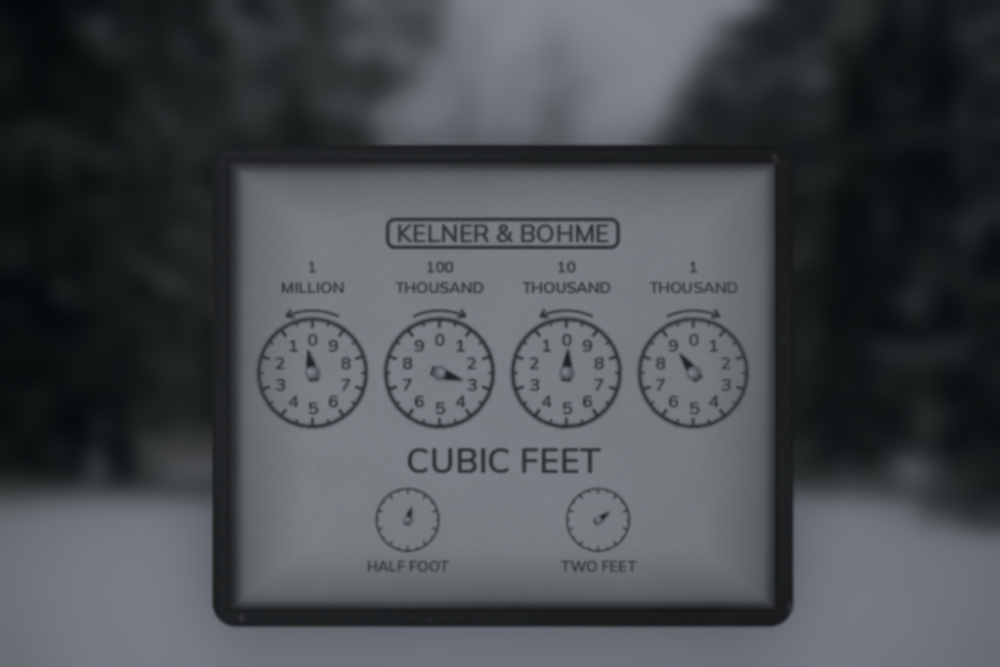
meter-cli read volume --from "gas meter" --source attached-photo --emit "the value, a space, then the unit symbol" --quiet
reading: 29900 ft³
